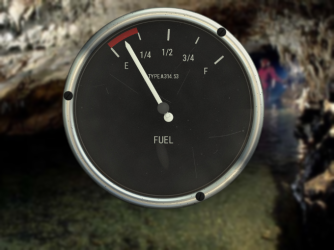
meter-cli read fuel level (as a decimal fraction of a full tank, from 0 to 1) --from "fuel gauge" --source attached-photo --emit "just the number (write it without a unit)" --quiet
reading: 0.125
